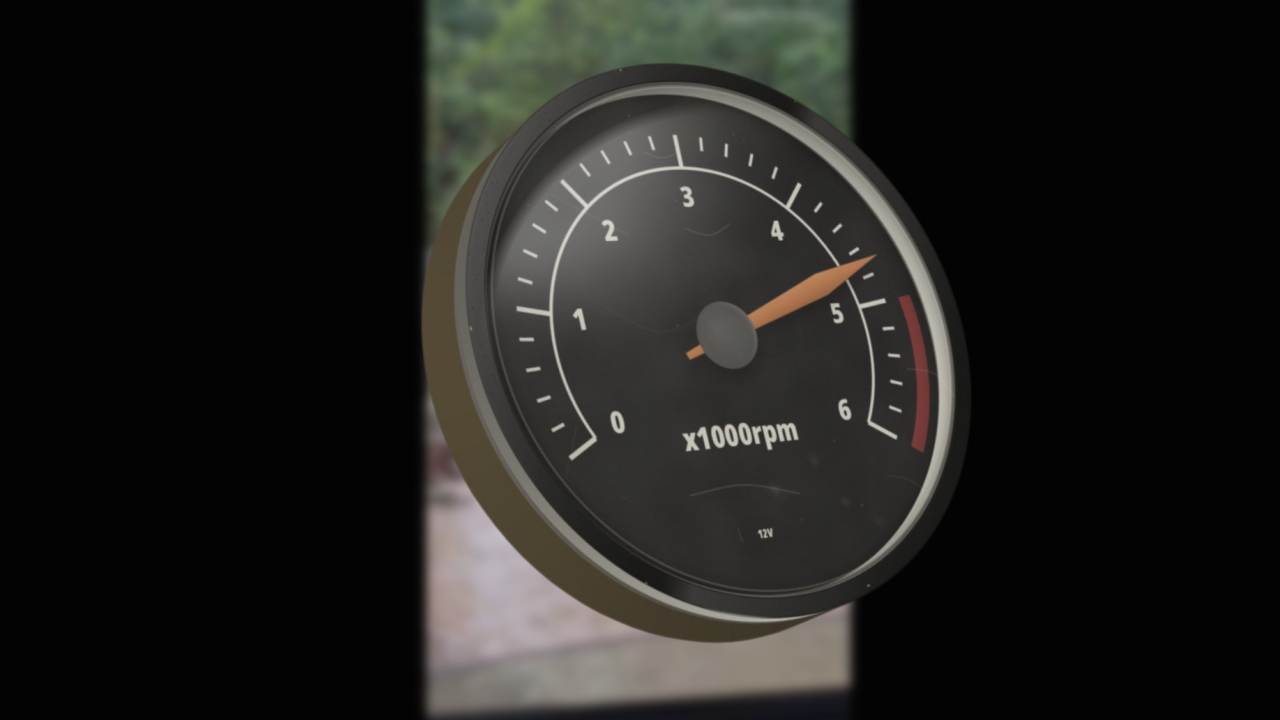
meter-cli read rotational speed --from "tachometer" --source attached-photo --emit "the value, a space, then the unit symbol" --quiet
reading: 4700 rpm
